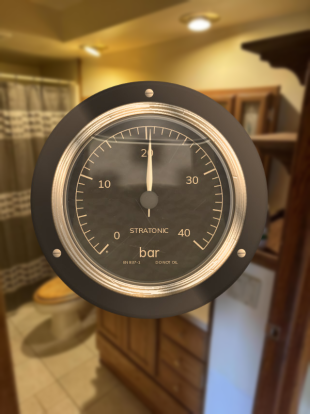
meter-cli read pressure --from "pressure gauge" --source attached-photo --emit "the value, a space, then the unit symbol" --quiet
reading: 20.5 bar
